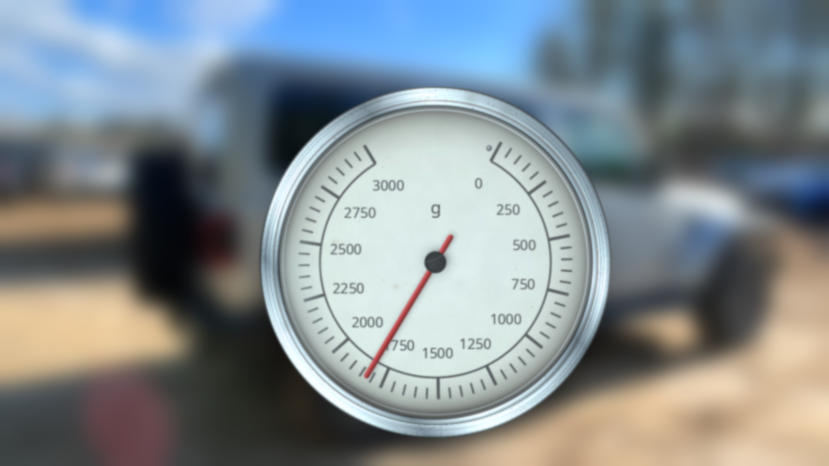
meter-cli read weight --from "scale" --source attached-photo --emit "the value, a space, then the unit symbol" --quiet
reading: 1825 g
